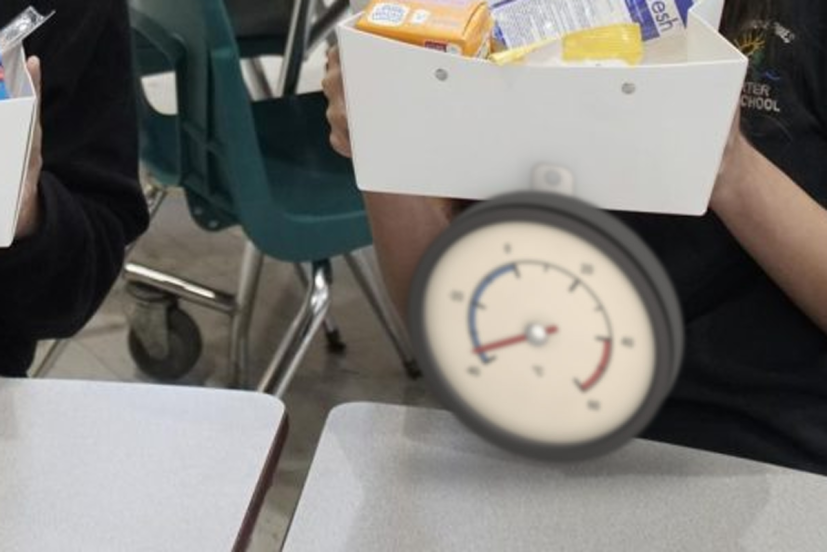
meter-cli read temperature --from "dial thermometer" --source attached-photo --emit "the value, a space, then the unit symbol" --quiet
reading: -35 °C
